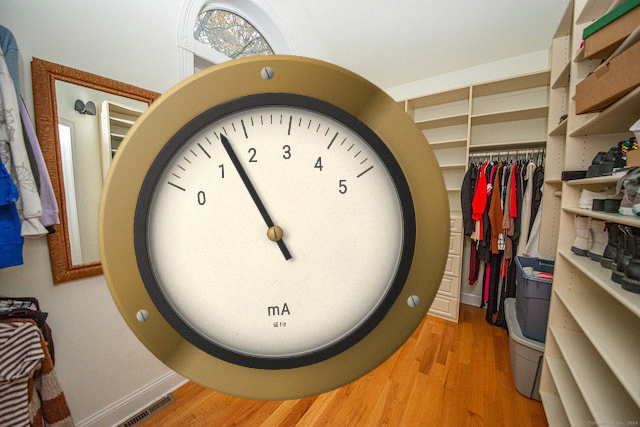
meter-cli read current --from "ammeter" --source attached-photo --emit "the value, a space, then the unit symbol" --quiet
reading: 1.5 mA
